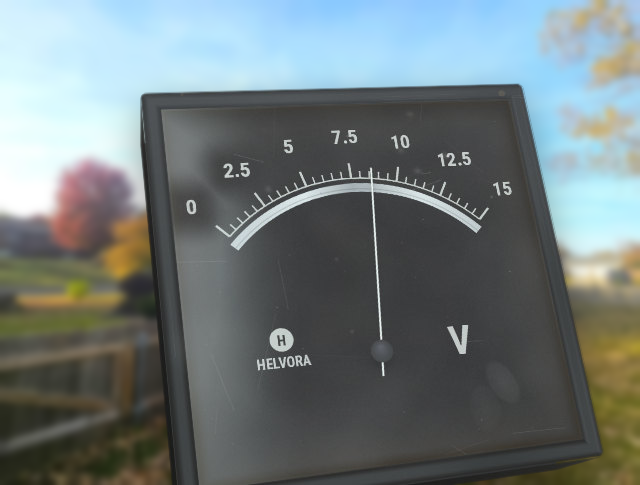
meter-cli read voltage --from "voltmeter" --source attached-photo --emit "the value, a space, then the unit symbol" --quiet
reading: 8.5 V
